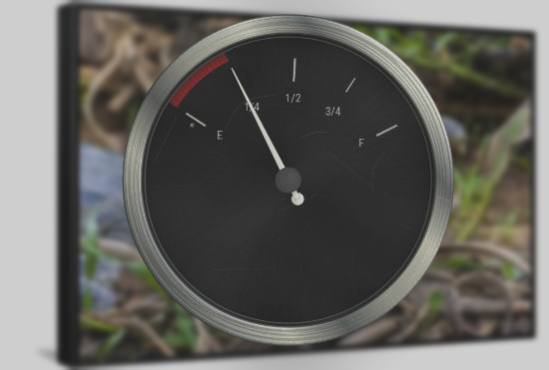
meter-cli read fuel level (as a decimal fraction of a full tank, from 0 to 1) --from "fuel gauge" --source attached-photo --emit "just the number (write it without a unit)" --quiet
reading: 0.25
